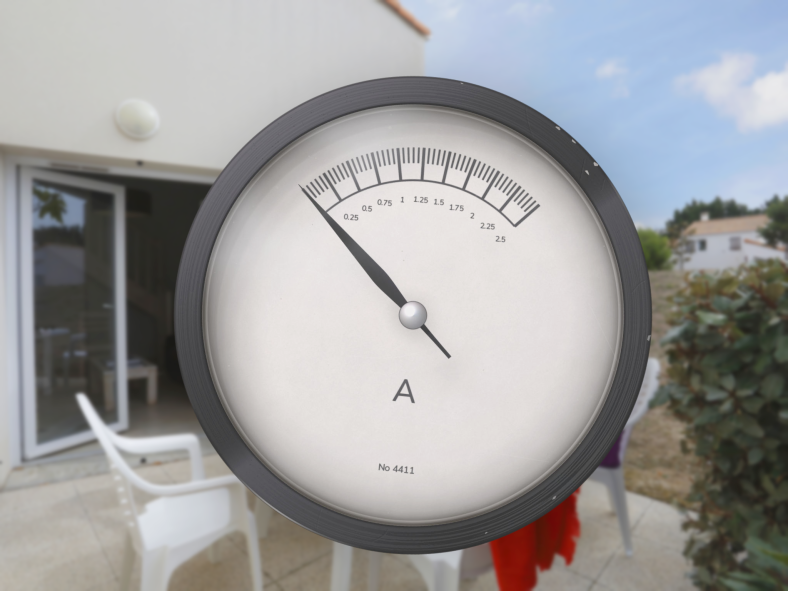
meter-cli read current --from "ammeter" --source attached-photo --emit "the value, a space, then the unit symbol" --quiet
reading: 0 A
